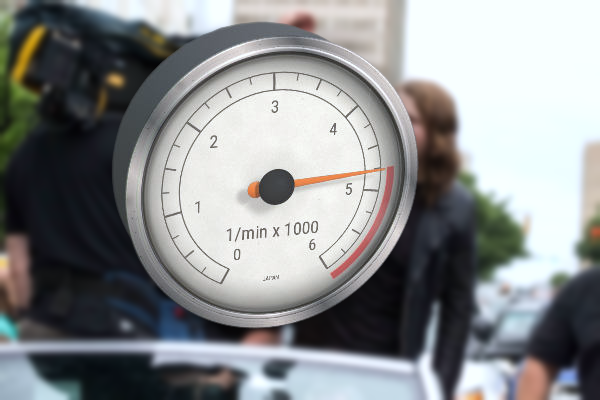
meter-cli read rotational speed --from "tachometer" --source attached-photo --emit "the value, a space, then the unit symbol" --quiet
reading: 4750 rpm
